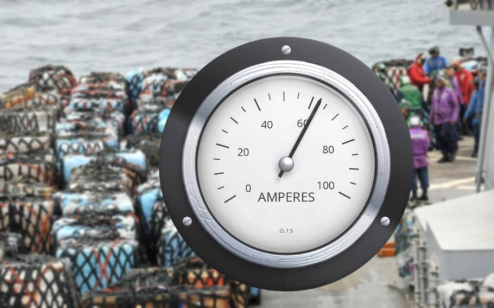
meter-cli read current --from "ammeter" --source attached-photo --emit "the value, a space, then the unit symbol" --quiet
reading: 62.5 A
